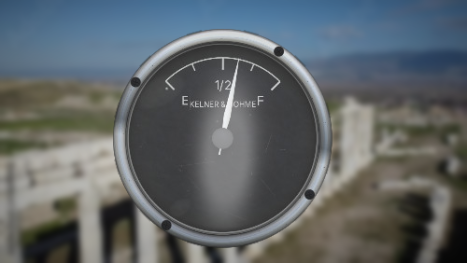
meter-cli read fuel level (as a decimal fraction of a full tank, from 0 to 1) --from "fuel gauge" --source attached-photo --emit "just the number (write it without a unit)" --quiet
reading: 0.625
